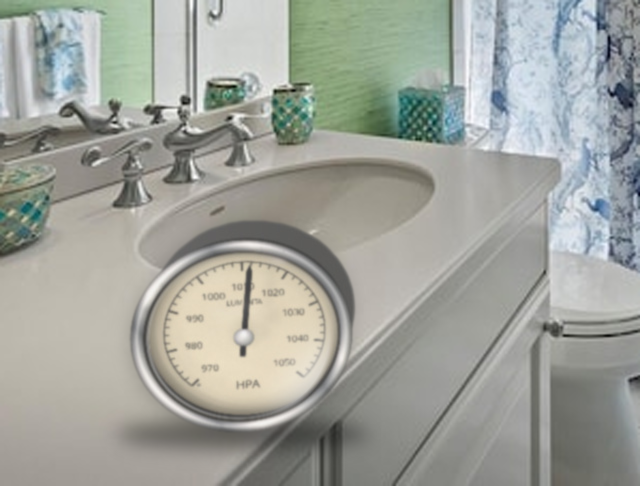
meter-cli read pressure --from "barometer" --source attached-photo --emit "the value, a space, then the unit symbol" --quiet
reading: 1012 hPa
